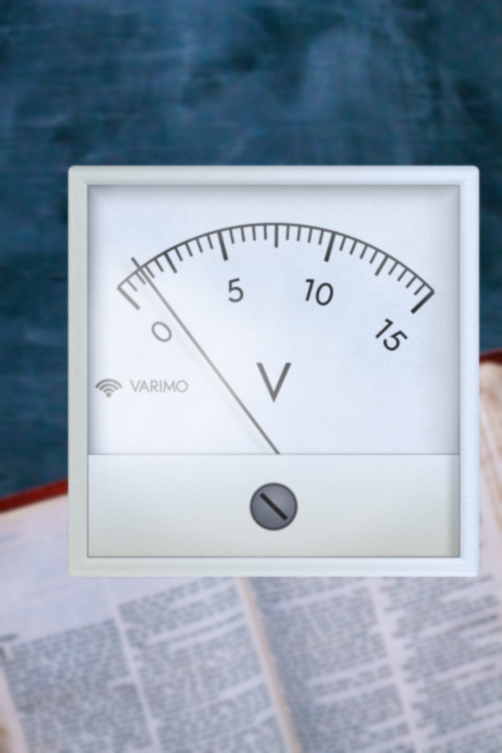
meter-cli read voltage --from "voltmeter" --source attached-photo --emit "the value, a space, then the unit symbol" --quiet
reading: 1.25 V
